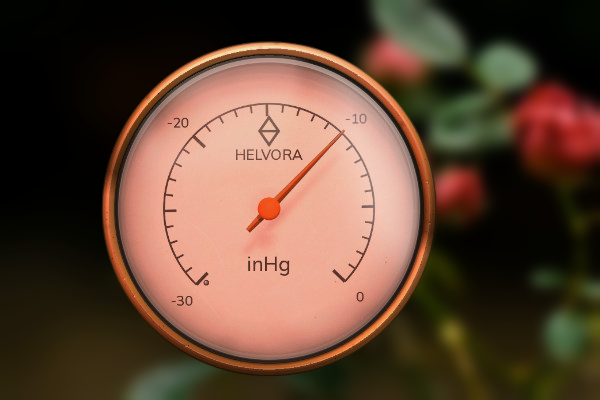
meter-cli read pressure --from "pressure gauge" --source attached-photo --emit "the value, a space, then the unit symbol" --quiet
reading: -10 inHg
